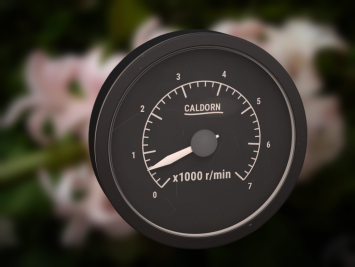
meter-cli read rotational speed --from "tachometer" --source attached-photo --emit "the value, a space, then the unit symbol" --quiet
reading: 600 rpm
